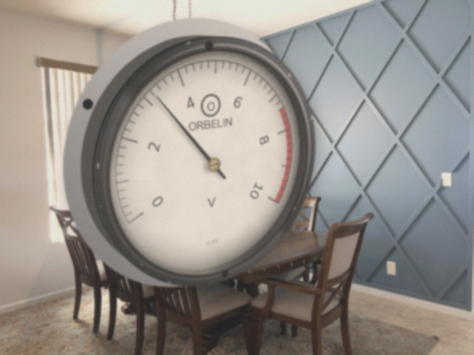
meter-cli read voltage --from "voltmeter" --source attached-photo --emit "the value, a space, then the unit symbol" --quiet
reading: 3.2 V
